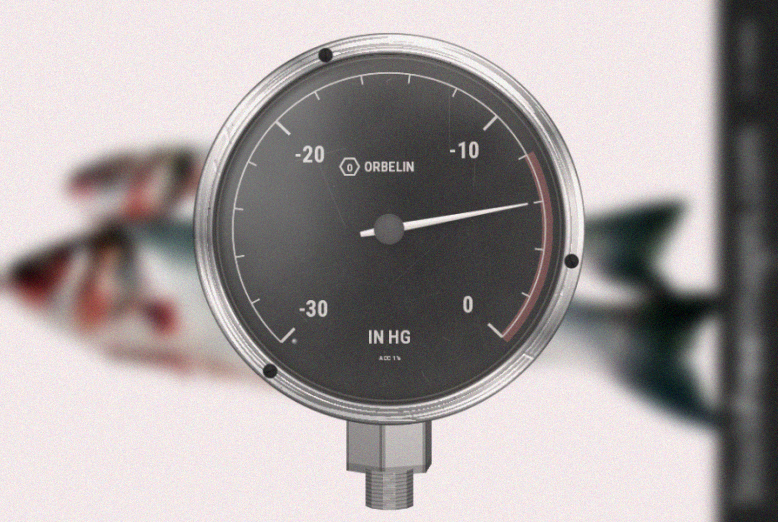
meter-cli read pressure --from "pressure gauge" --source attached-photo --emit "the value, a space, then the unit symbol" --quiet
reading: -6 inHg
